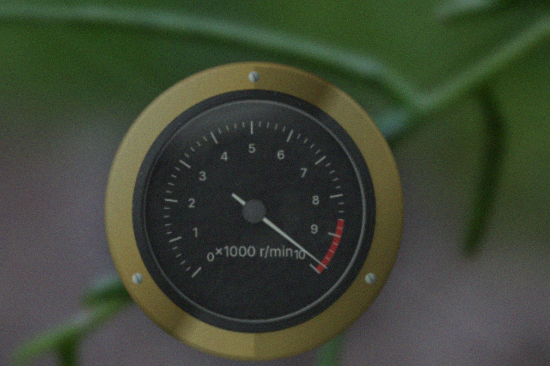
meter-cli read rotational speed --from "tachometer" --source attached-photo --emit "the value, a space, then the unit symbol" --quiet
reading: 9800 rpm
